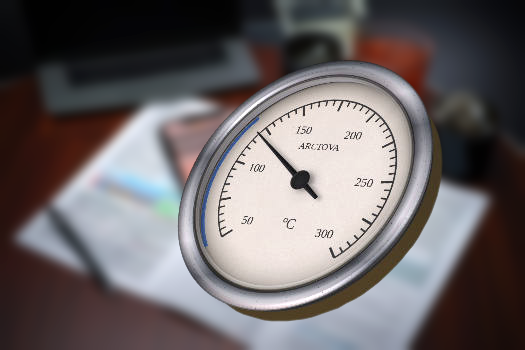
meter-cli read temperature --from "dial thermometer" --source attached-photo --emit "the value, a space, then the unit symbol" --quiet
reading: 120 °C
